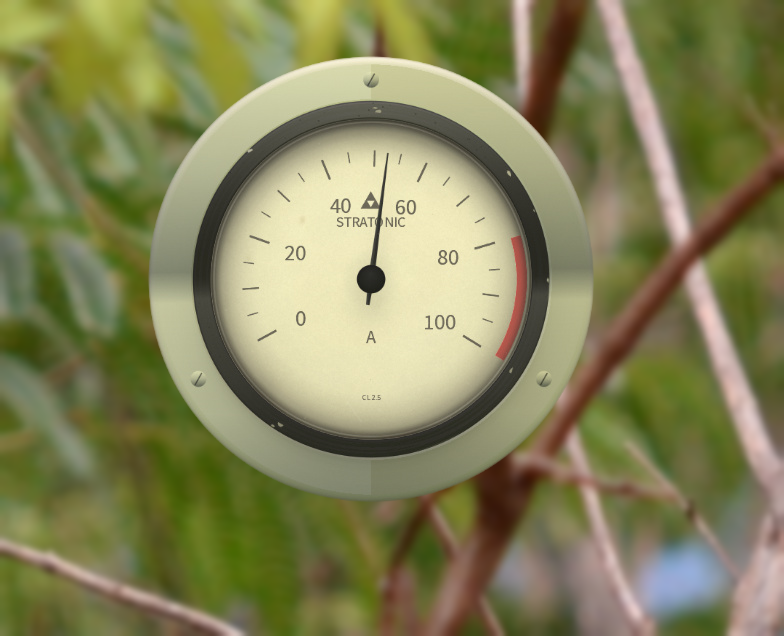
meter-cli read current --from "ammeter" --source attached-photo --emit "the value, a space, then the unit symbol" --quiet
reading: 52.5 A
